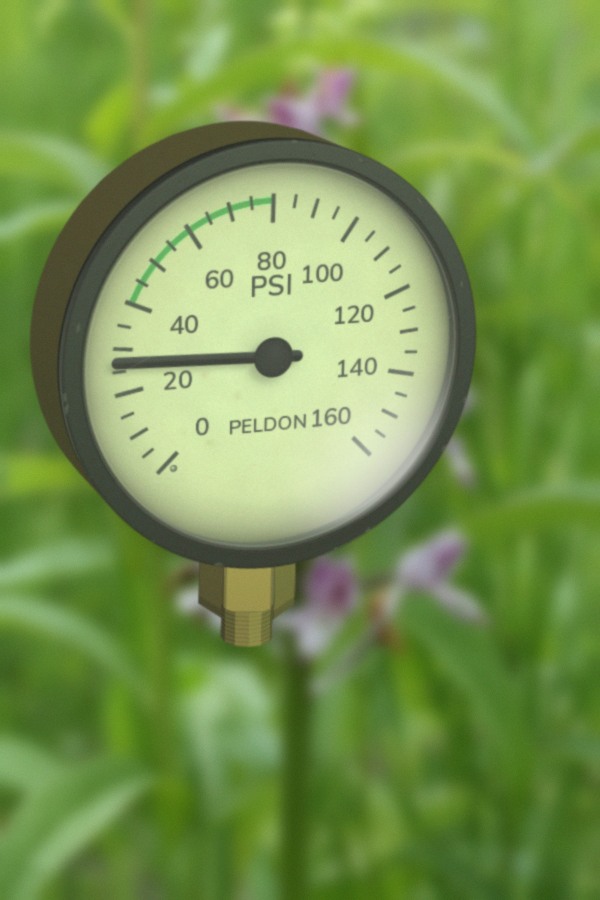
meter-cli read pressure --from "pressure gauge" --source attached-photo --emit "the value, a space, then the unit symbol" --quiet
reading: 27.5 psi
